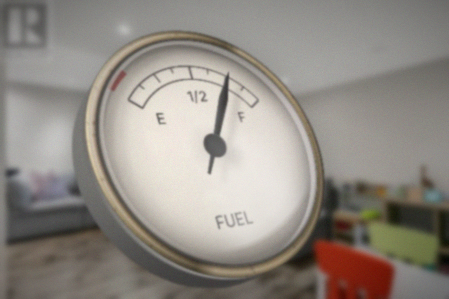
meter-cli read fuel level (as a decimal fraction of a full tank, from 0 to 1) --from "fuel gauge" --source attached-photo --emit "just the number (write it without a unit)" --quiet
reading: 0.75
